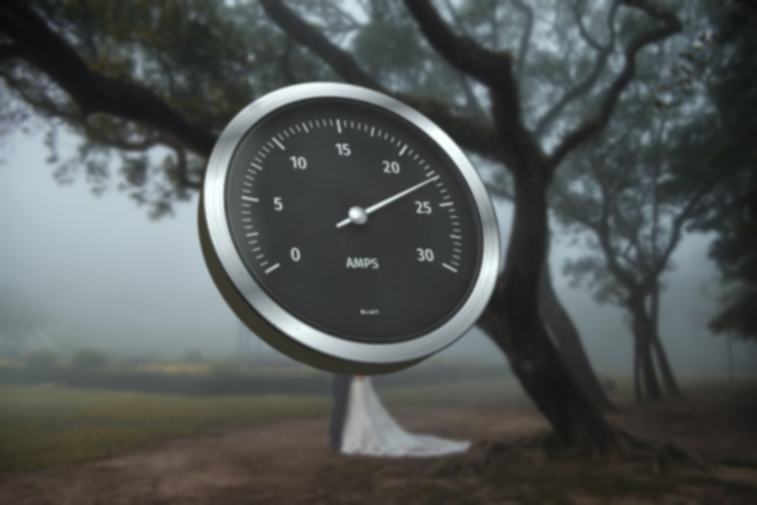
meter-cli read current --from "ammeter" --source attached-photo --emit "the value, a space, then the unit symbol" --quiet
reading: 23 A
